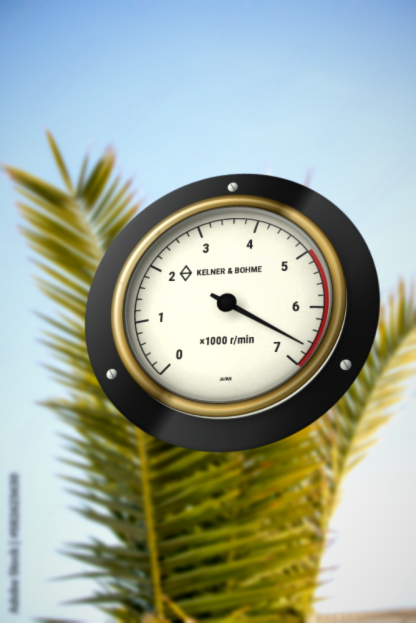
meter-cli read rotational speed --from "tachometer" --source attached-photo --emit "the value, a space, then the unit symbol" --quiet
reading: 6700 rpm
